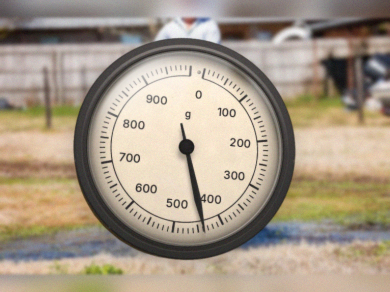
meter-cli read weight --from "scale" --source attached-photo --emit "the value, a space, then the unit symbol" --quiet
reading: 440 g
